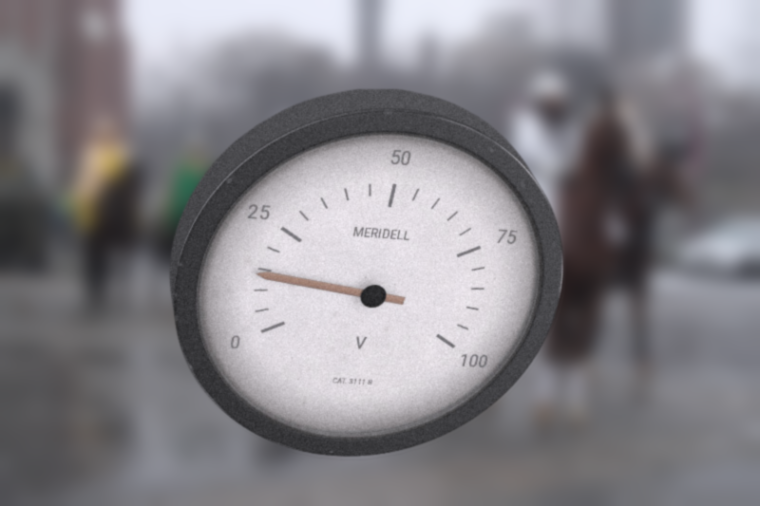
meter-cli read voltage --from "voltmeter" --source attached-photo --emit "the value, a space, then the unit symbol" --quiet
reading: 15 V
